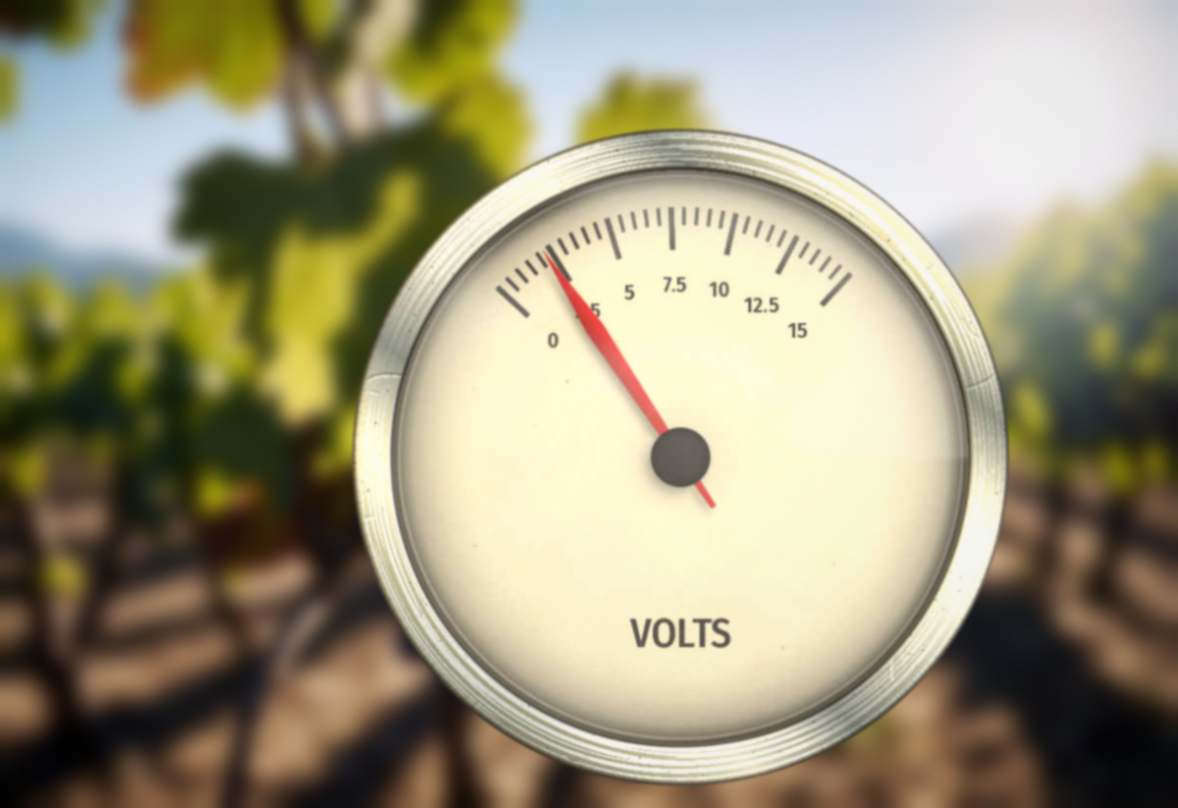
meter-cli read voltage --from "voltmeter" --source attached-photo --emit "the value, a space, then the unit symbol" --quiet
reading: 2.25 V
